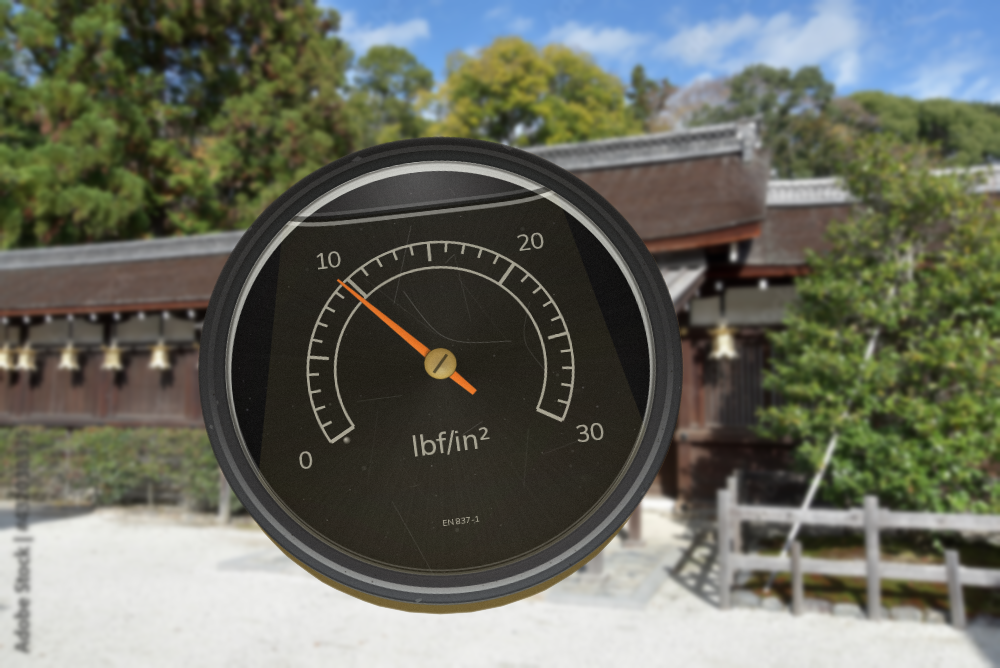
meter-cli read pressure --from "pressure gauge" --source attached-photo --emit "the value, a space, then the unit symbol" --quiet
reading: 9.5 psi
